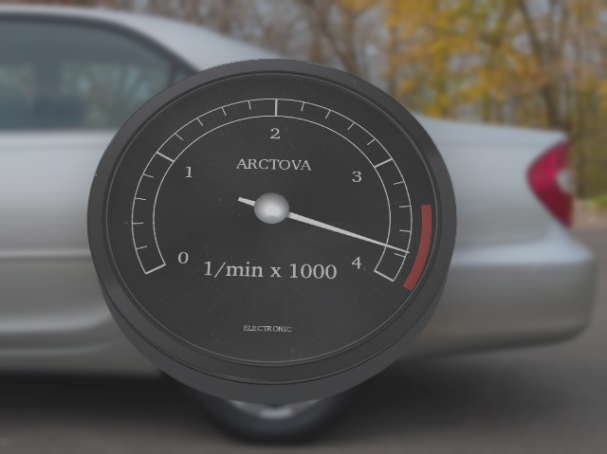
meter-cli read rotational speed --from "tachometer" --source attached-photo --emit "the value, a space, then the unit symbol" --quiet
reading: 3800 rpm
